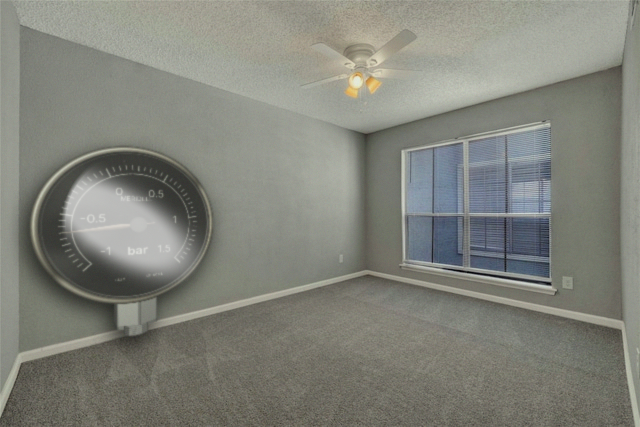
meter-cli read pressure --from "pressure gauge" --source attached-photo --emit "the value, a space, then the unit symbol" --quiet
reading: -0.65 bar
